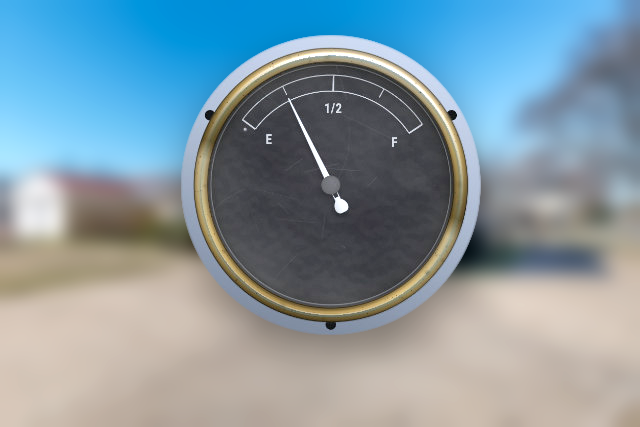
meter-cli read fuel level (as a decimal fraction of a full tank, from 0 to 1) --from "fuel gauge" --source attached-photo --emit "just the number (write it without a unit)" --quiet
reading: 0.25
